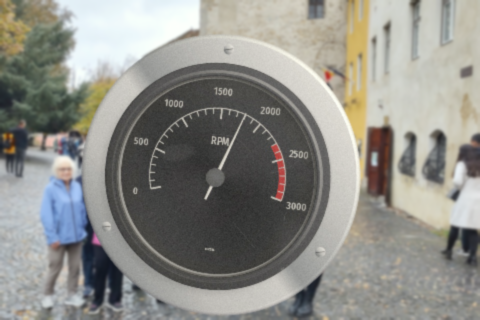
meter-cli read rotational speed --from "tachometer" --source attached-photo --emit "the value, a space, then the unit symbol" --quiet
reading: 1800 rpm
